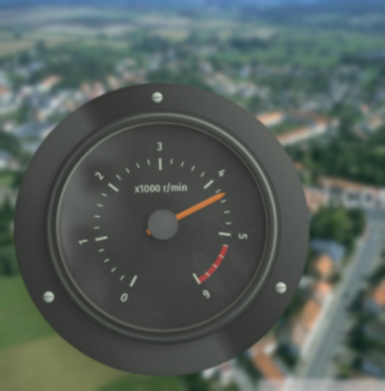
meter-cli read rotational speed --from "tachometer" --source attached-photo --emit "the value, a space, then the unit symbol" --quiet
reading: 4300 rpm
